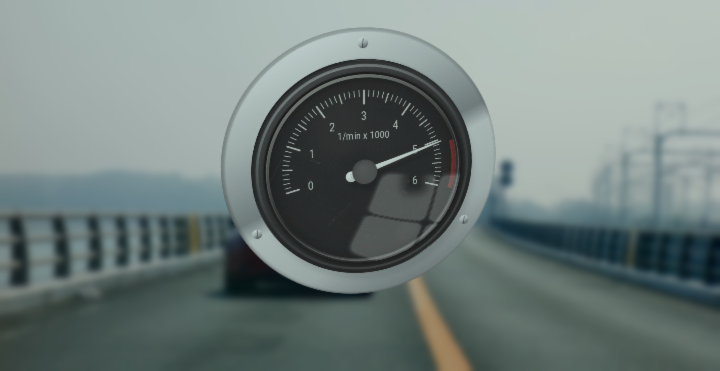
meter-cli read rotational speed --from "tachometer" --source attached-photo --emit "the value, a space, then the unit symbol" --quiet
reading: 5000 rpm
